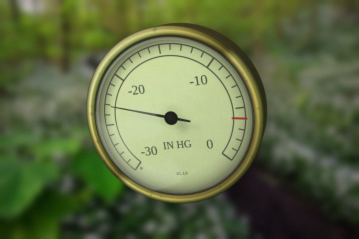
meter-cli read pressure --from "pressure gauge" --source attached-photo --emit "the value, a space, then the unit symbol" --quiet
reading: -23 inHg
